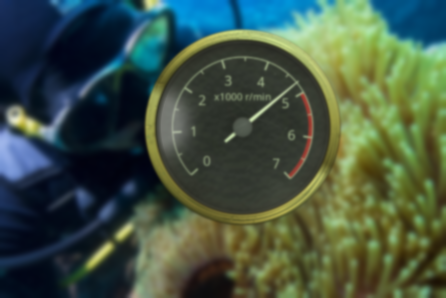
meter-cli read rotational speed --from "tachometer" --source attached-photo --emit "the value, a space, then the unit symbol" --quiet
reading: 4750 rpm
